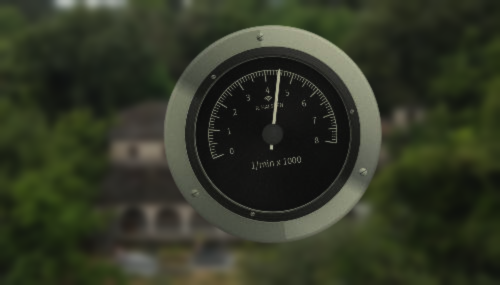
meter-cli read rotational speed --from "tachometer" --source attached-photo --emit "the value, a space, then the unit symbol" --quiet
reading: 4500 rpm
